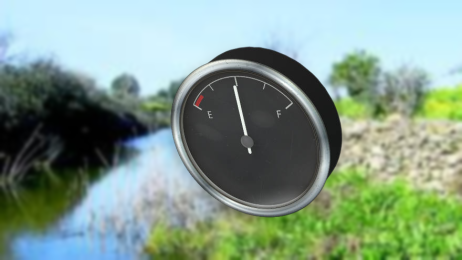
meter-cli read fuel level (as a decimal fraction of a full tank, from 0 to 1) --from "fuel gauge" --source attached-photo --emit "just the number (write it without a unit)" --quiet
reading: 0.5
